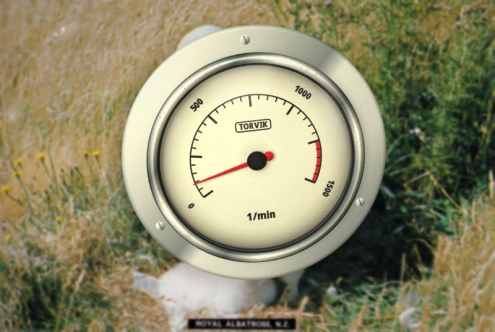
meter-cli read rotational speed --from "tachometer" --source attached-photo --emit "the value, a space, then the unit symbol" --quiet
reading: 100 rpm
